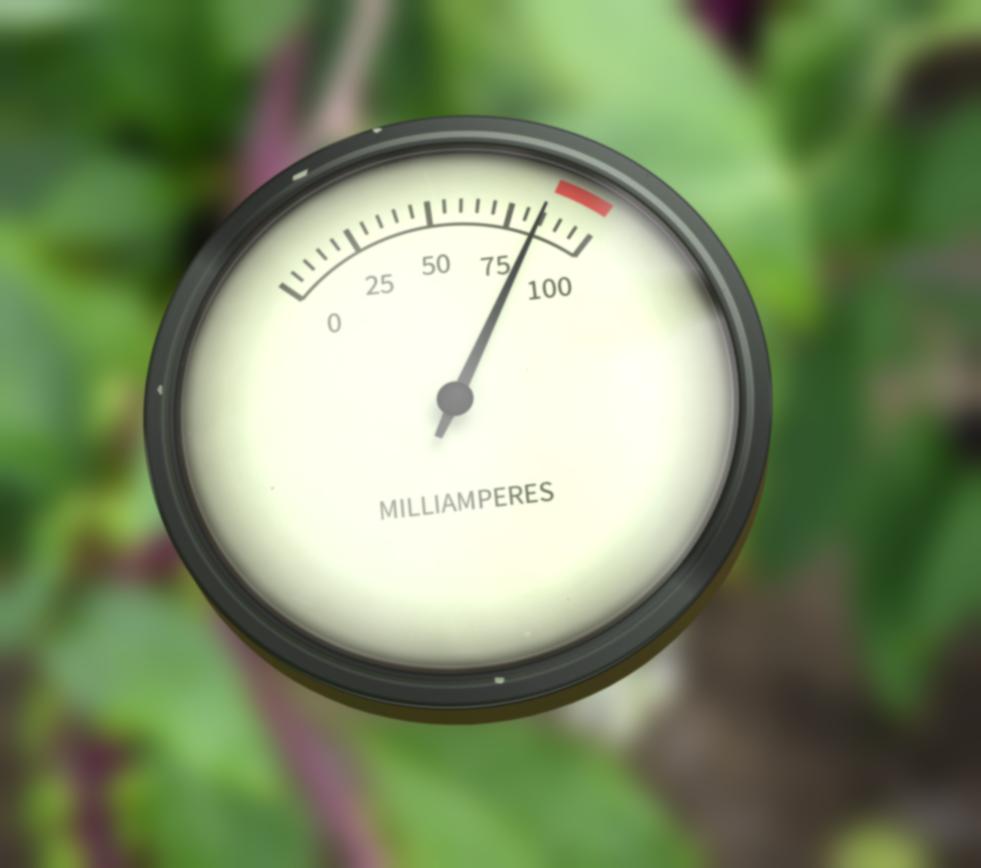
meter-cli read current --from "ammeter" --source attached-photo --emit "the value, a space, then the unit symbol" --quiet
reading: 85 mA
